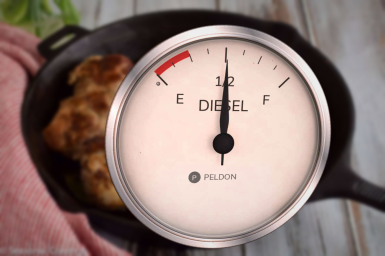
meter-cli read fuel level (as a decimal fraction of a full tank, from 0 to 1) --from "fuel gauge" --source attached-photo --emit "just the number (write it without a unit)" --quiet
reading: 0.5
